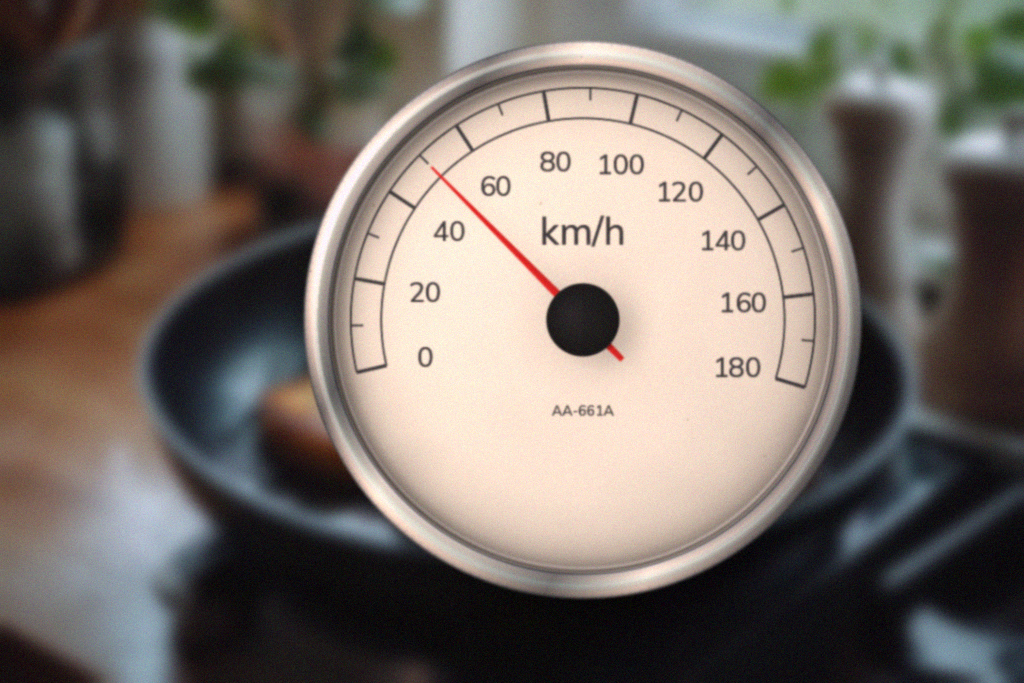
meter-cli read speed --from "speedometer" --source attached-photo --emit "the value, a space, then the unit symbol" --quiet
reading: 50 km/h
